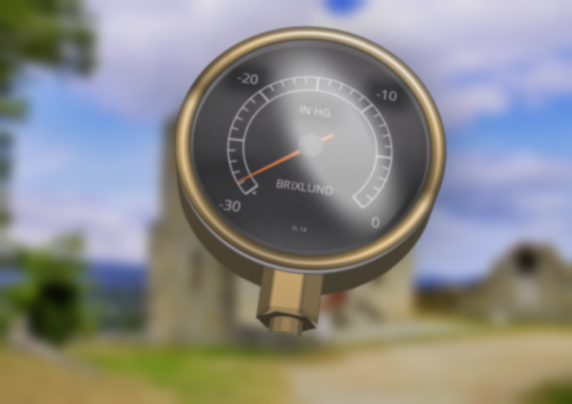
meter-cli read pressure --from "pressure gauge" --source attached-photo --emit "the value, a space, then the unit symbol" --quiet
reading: -29 inHg
